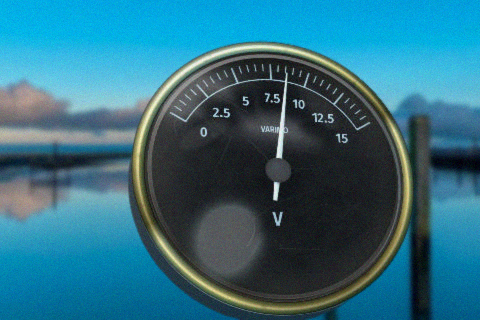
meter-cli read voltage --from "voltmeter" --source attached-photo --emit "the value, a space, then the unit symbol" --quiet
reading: 8.5 V
